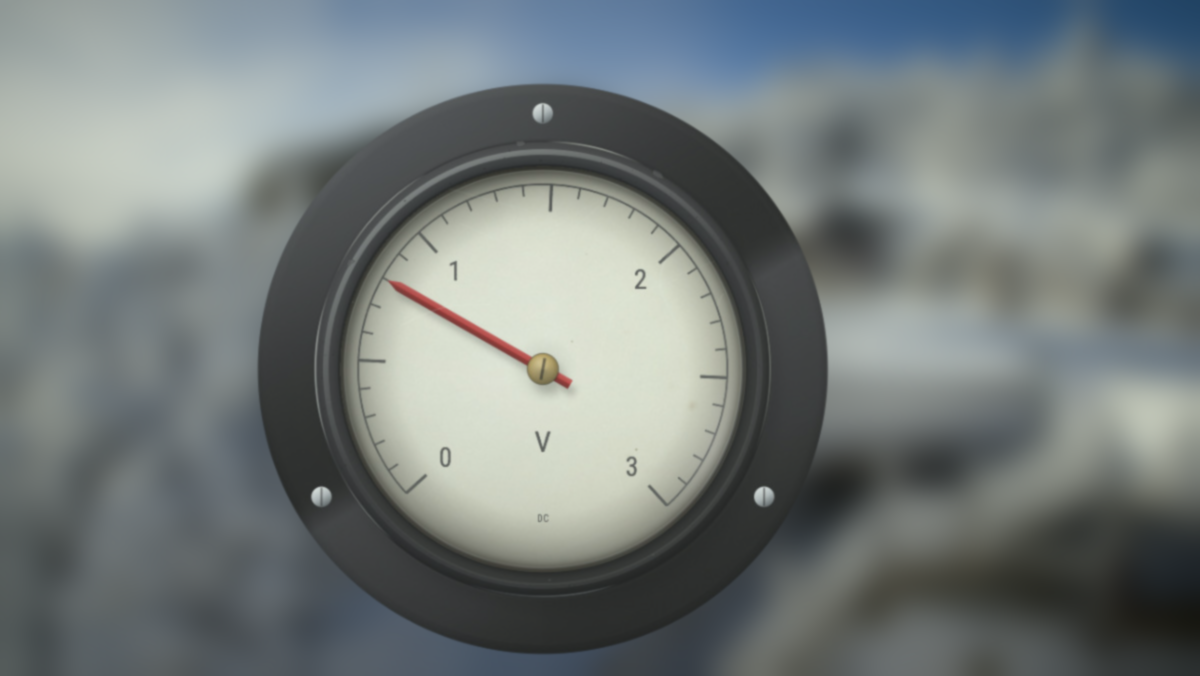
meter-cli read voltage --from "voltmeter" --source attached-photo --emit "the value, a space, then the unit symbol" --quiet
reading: 0.8 V
